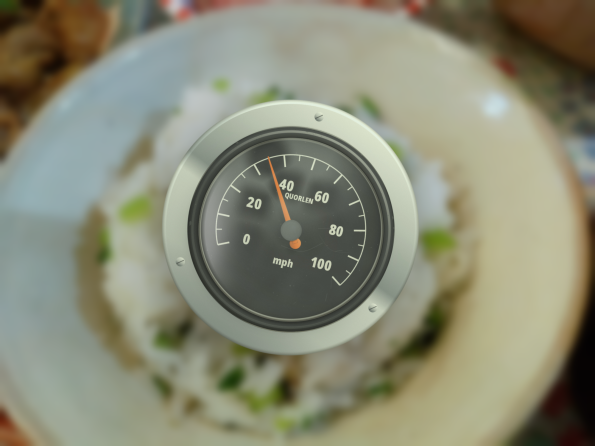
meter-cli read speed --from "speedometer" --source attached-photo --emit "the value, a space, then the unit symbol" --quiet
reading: 35 mph
